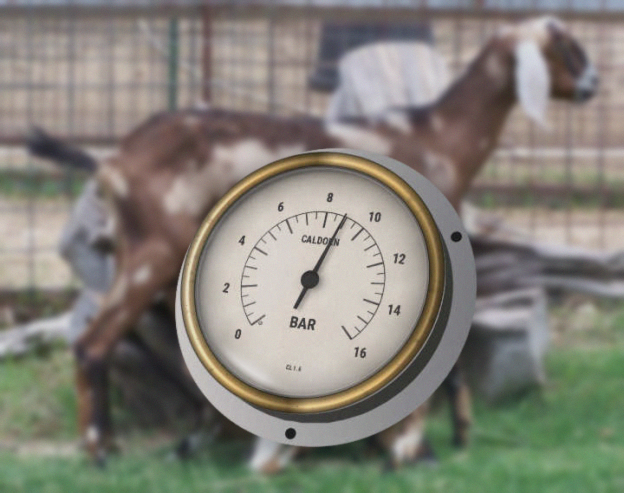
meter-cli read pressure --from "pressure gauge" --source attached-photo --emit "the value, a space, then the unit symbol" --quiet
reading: 9 bar
